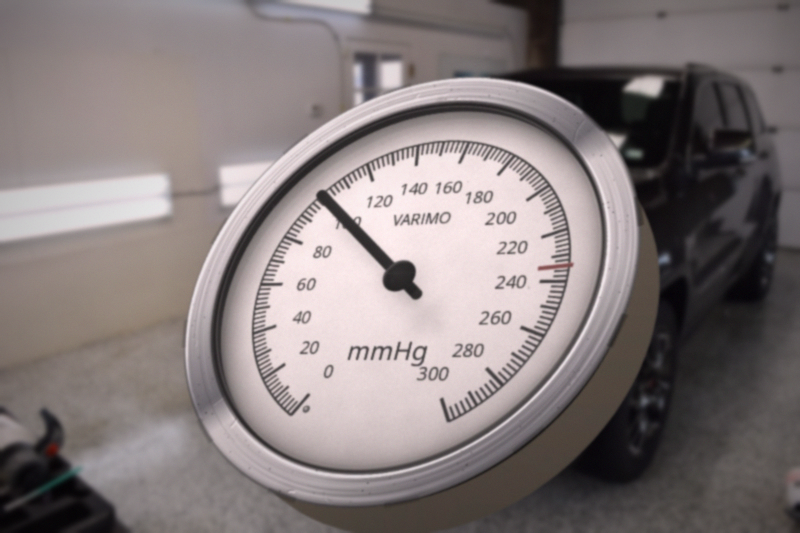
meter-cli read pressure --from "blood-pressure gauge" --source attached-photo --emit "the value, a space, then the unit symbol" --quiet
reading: 100 mmHg
